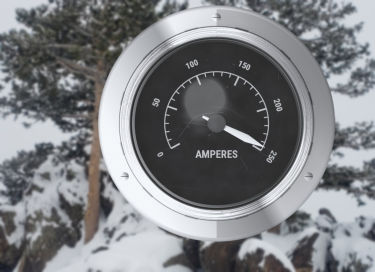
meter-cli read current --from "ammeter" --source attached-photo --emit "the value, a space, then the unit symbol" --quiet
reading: 245 A
